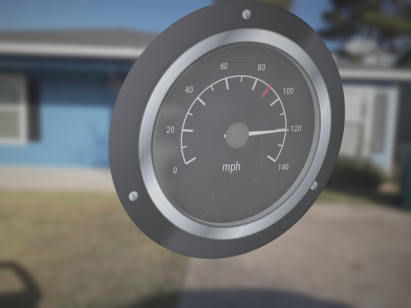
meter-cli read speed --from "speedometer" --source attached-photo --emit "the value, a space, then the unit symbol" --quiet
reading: 120 mph
